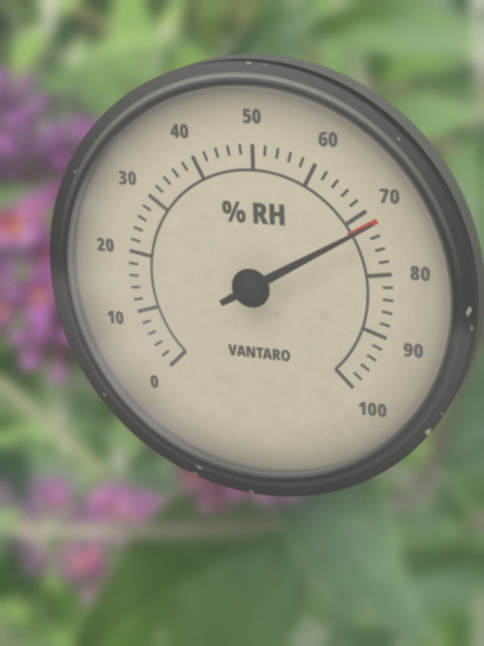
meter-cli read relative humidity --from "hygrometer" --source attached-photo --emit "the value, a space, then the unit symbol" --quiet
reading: 72 %
